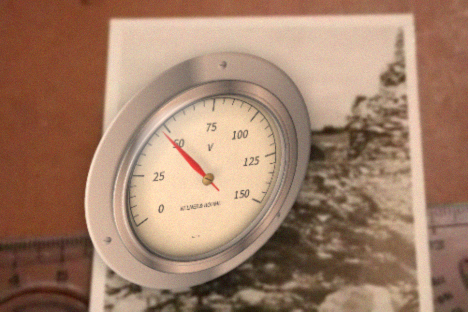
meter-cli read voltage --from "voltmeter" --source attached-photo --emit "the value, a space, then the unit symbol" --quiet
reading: 47.5 V
